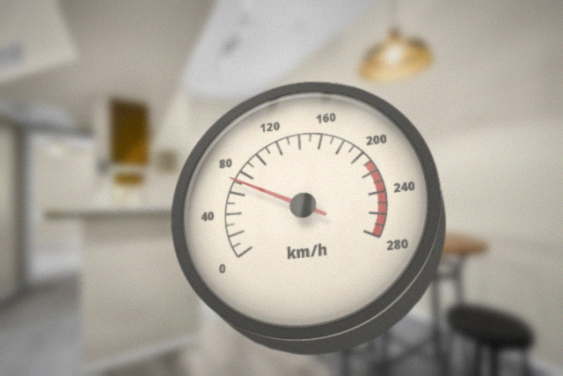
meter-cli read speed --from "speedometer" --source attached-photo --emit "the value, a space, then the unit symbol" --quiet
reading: 70 km/h
